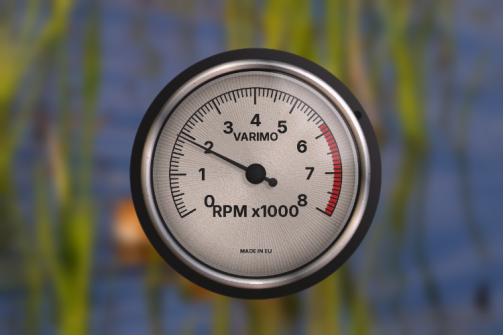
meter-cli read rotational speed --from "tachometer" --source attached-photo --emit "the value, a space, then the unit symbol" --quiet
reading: 1900 rpm
